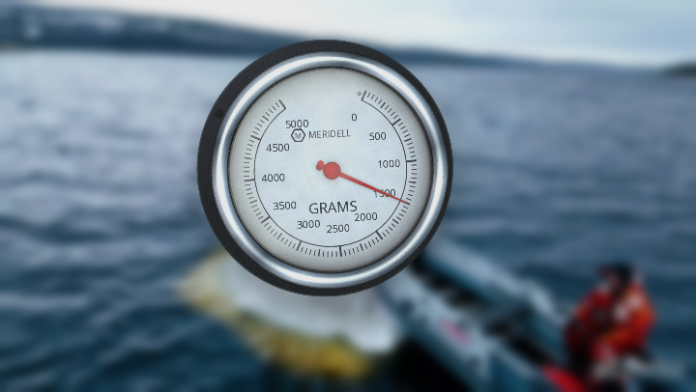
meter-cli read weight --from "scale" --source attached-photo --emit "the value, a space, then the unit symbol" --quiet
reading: 1500 g
